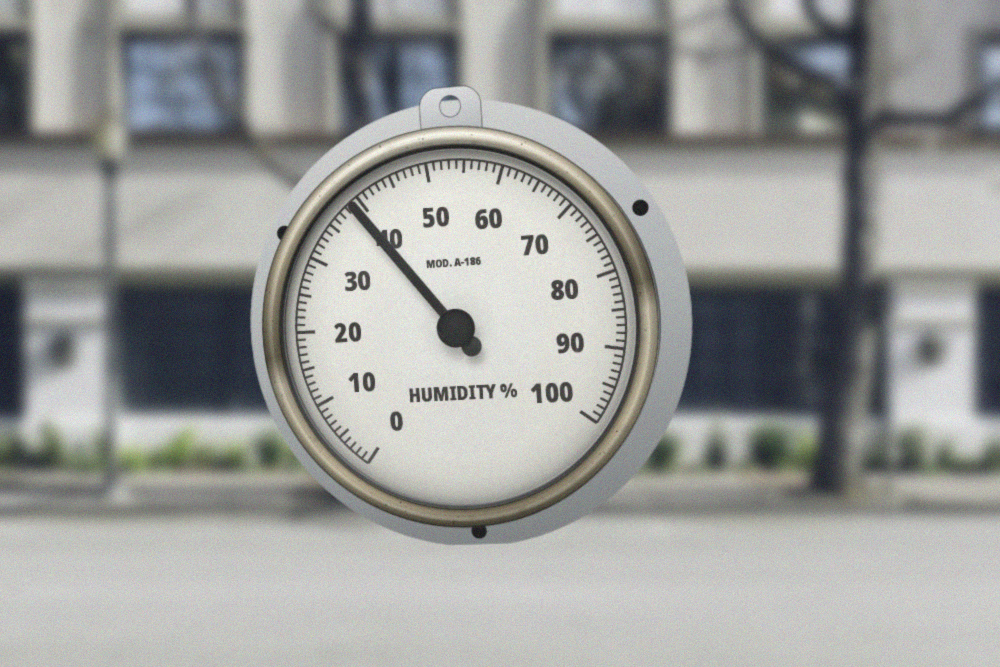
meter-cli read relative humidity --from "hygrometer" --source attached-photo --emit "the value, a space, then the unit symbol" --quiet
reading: 39 %
